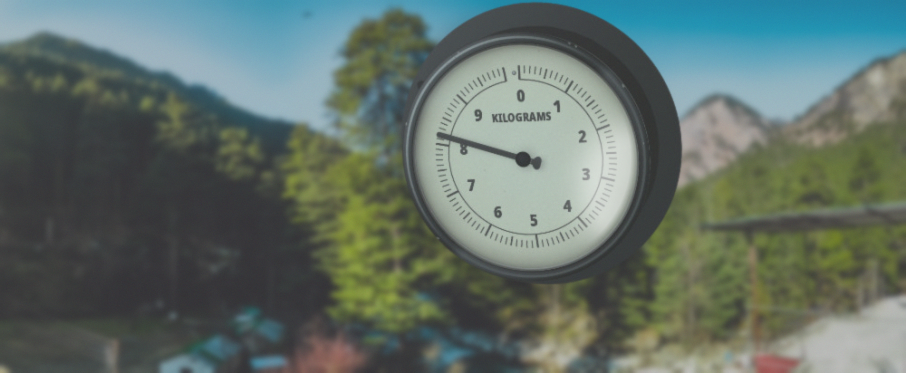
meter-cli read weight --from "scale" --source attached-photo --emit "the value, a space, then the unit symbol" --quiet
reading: 8.2 kg
